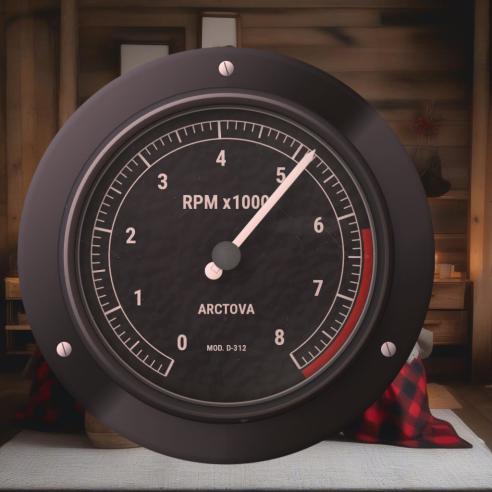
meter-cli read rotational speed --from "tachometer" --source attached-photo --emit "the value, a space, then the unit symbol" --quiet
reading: 5150 rpm
